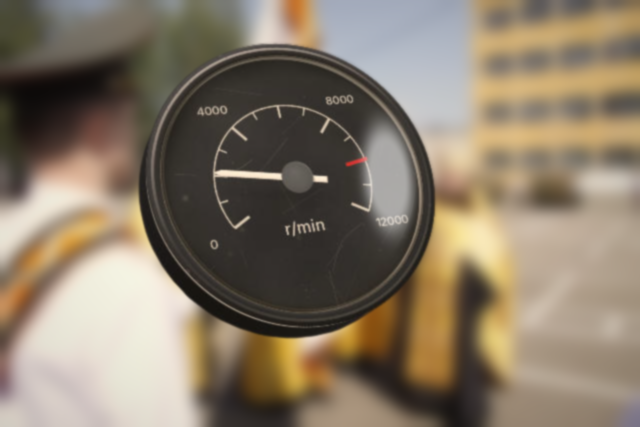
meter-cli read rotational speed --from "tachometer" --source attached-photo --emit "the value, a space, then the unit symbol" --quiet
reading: 2000 rpm
